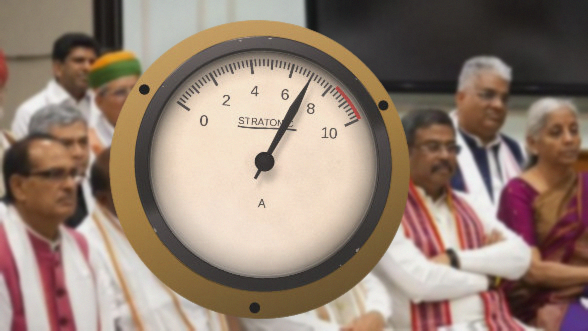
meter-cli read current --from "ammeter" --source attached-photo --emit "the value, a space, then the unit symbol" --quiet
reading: 7 A
